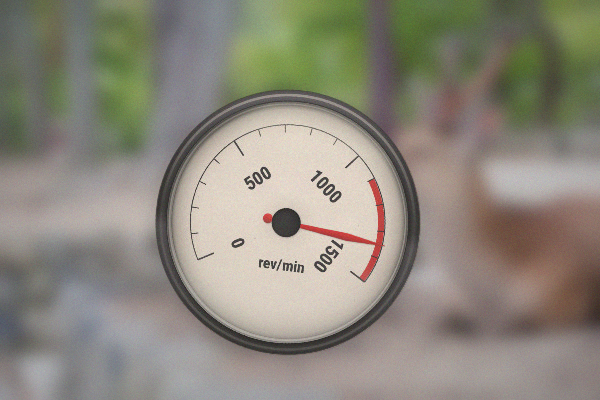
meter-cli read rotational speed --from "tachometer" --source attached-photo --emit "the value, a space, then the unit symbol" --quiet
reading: 1350 rpm
